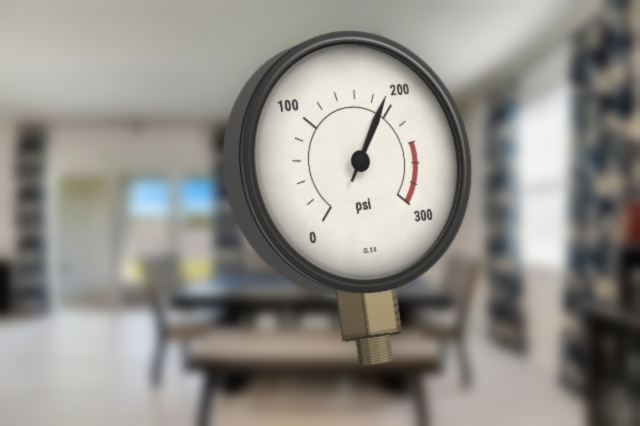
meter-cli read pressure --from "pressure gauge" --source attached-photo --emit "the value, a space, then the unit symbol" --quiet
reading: 190 psi
